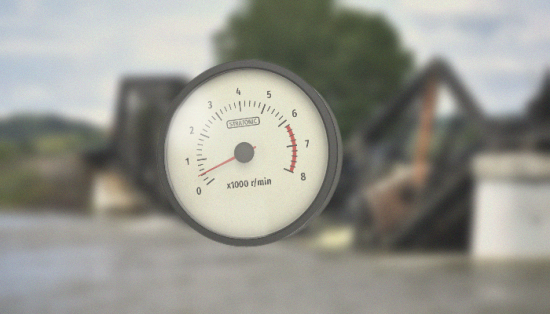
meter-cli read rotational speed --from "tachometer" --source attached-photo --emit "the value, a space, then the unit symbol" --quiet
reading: 400 rpm
